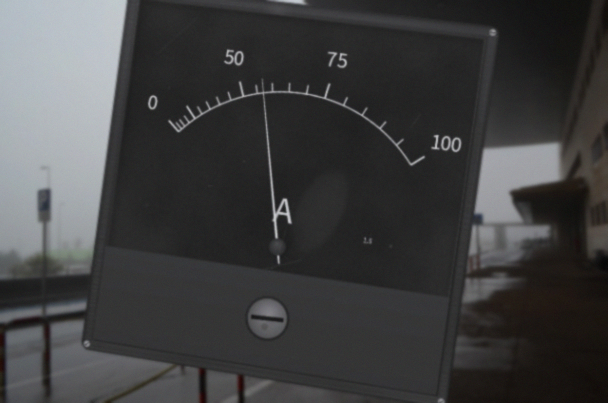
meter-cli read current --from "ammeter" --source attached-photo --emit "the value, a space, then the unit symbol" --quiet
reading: 57.5 A
